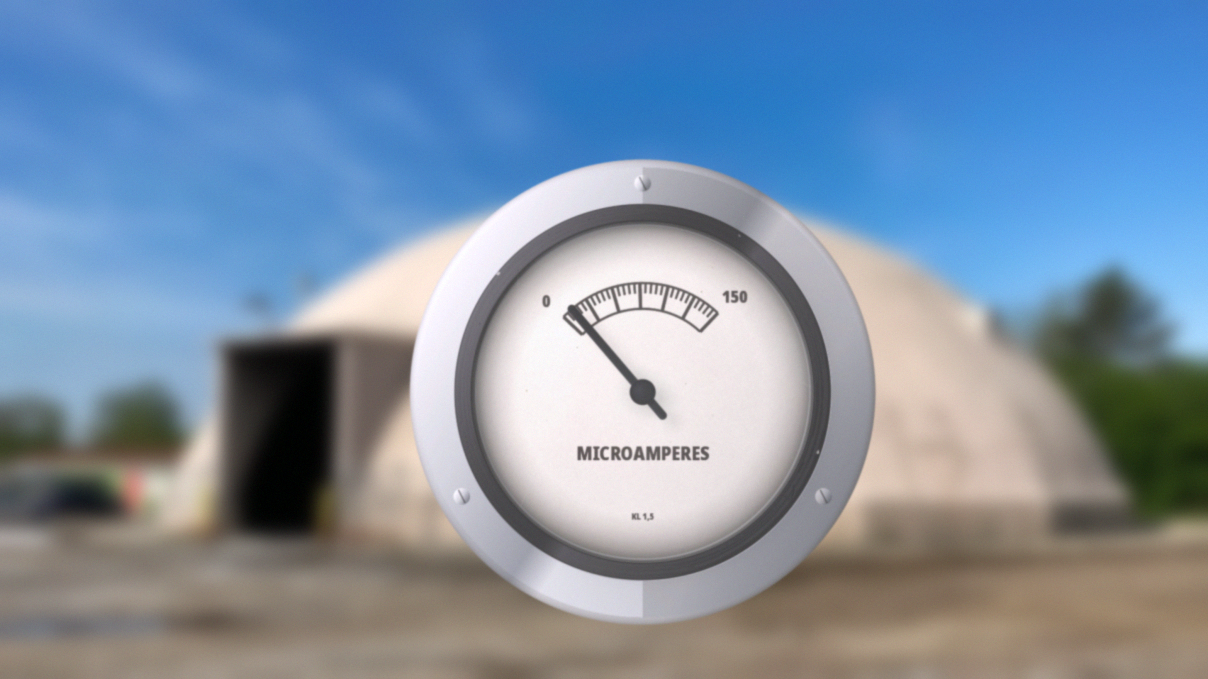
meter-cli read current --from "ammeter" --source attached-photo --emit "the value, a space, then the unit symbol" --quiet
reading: 10 µA
